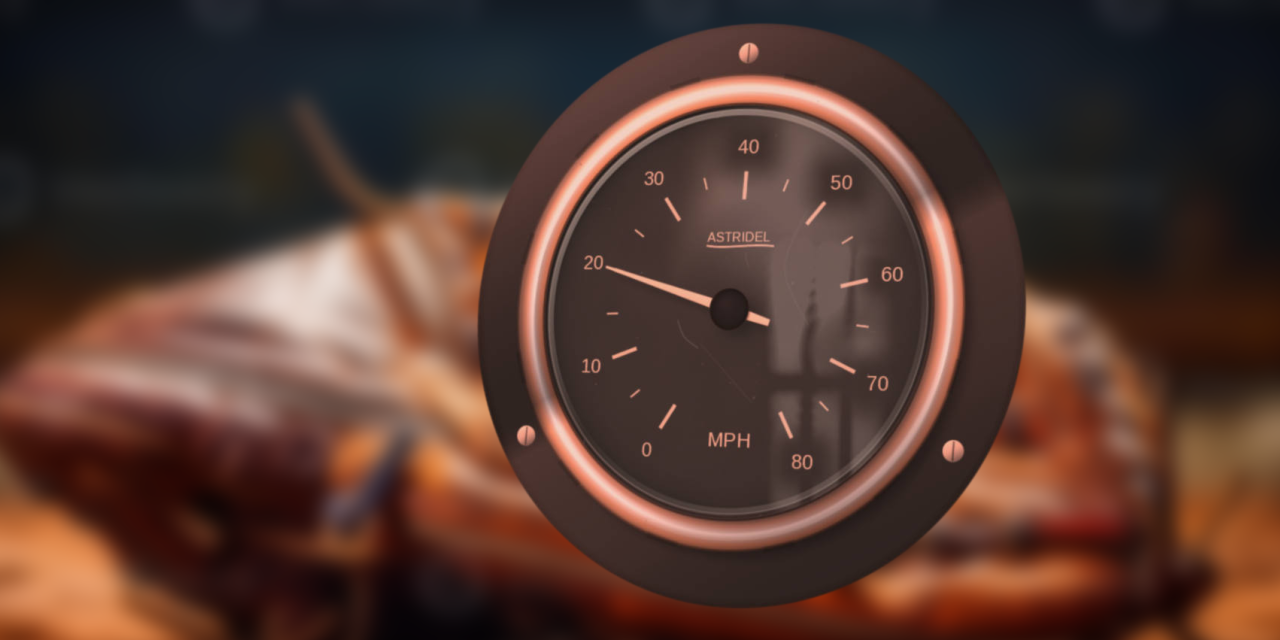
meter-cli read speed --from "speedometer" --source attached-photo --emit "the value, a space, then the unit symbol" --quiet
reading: 20 mph
